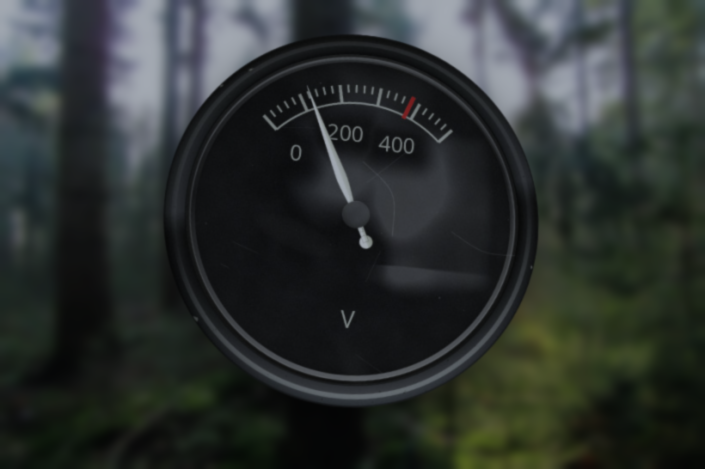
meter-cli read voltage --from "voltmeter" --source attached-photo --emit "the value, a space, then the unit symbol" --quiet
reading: 120 V
